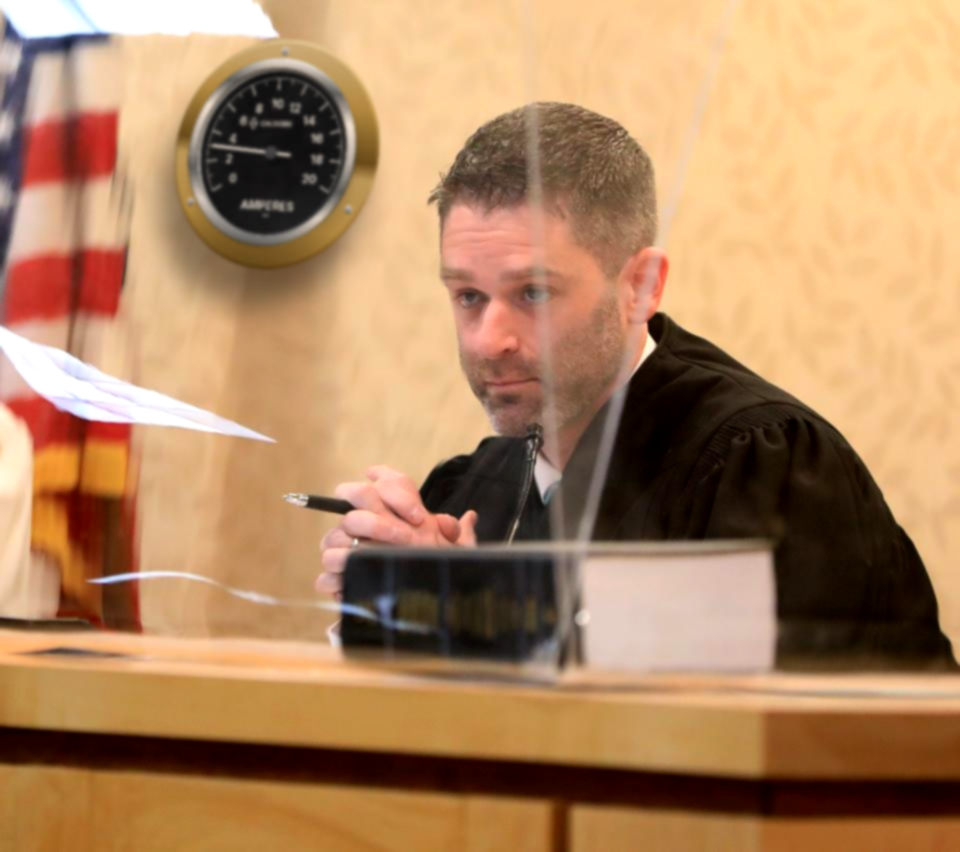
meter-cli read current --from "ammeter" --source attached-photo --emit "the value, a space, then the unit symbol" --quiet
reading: 3 A
